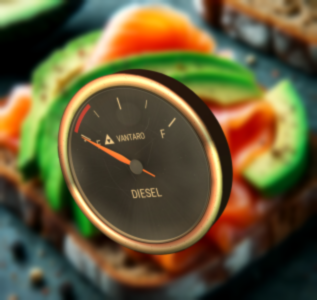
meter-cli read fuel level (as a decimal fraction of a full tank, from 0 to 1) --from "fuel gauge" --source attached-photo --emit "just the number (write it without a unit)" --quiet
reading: 0
